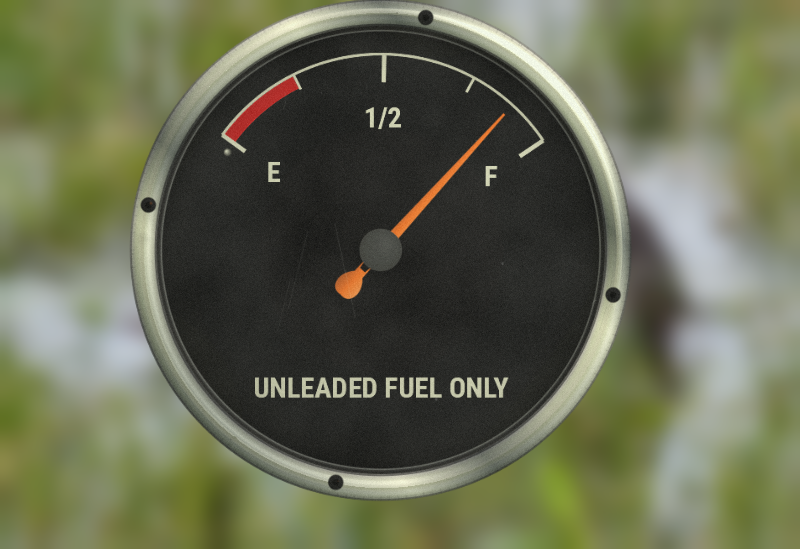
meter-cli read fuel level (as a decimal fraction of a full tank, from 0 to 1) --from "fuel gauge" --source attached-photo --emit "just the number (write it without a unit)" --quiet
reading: 0.875
